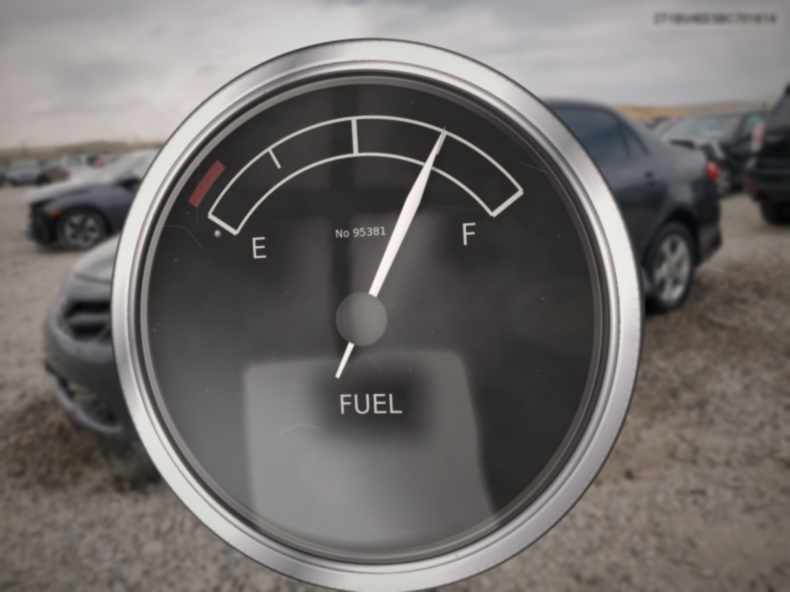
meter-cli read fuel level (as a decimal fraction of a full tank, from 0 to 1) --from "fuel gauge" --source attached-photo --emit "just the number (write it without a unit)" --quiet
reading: 0.75
